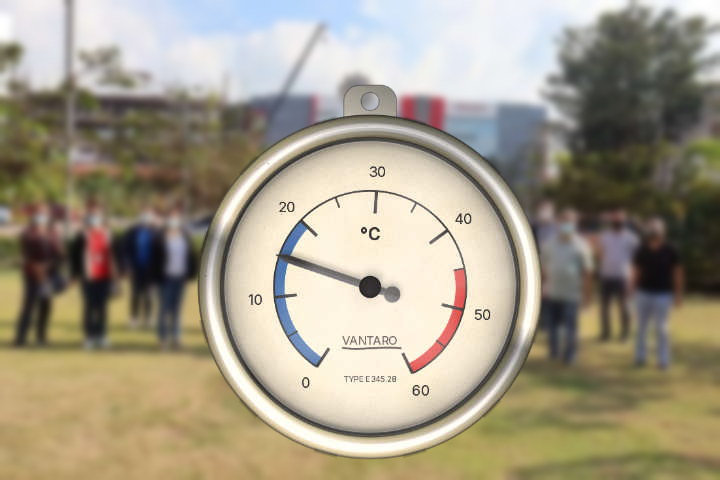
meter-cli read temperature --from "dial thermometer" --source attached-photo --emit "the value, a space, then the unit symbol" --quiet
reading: 15 °C
